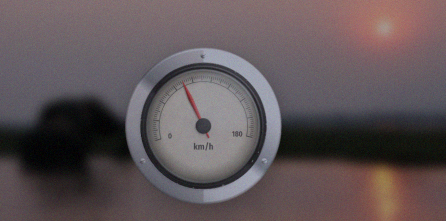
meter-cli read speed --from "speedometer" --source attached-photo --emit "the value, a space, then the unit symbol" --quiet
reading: 70 km/h
